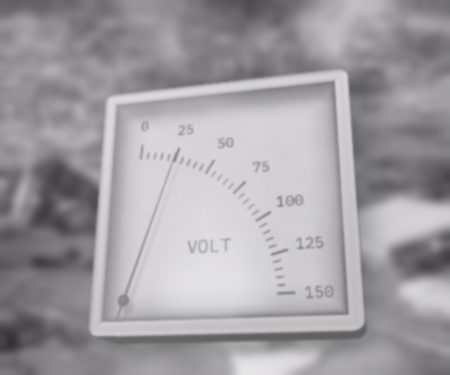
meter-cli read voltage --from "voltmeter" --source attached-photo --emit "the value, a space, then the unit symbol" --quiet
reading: 25 V
